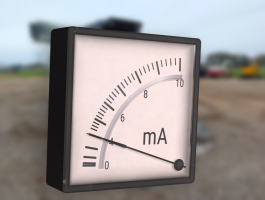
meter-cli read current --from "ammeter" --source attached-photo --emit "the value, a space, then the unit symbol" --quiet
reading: 4 mA
